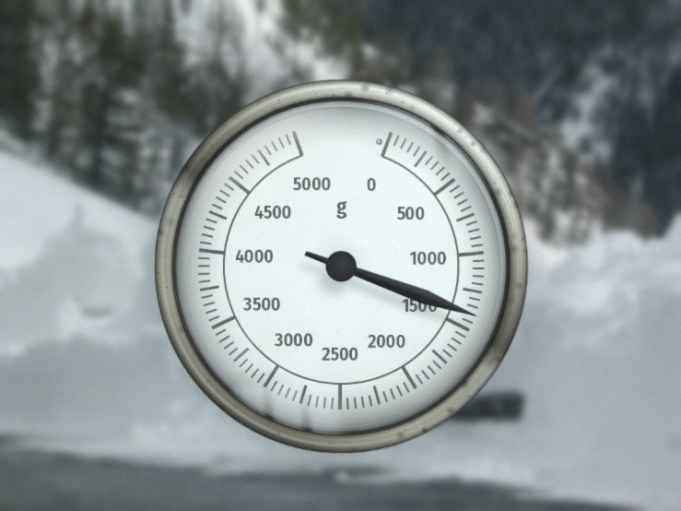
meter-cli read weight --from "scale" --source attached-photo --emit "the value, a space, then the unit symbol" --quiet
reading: 1400 g
